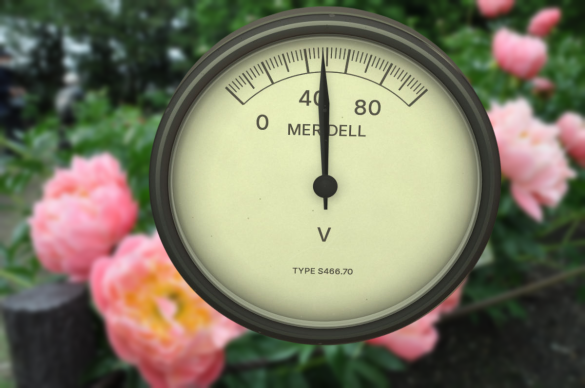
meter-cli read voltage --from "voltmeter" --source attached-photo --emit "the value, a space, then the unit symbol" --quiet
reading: 48 V
